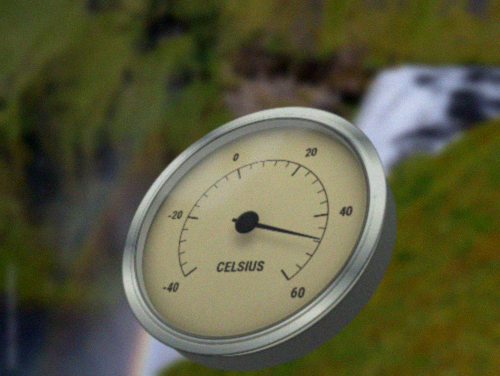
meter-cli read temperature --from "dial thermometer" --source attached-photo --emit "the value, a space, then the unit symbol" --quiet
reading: 48 °C
